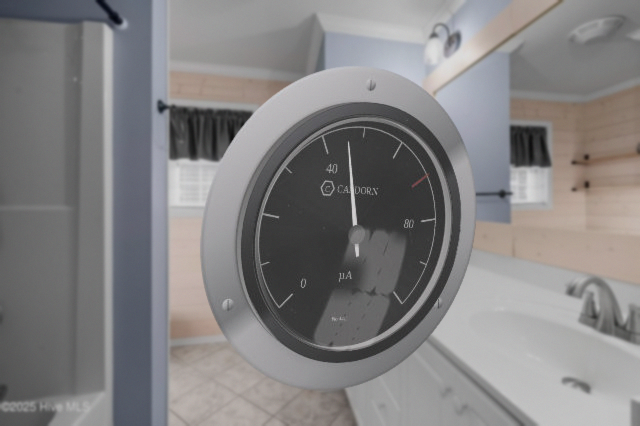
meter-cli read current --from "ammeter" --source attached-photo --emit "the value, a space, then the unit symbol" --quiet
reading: 45 µA
